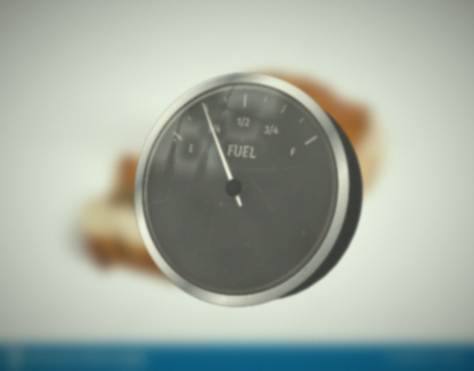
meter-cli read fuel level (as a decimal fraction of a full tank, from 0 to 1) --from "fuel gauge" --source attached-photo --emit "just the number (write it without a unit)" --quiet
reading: 0.25
